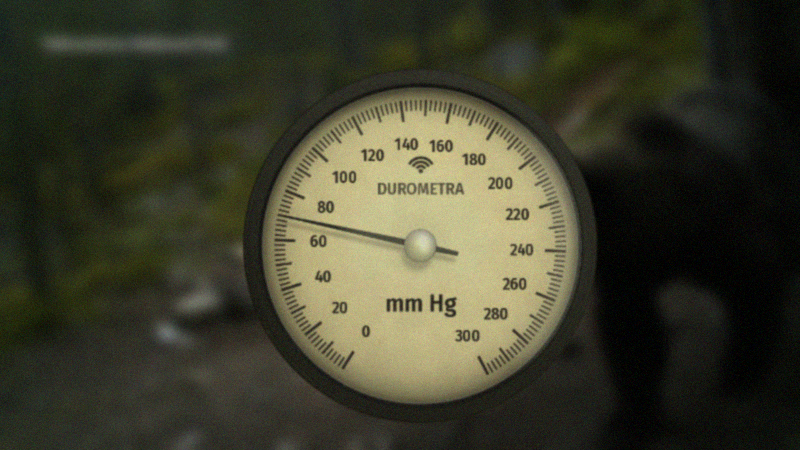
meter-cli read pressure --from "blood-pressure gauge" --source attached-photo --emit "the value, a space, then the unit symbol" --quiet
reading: 70 mmHg
